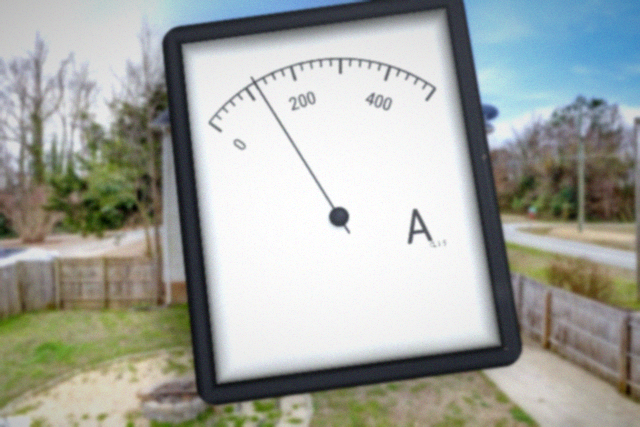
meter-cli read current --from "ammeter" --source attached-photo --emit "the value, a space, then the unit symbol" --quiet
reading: 120 A
